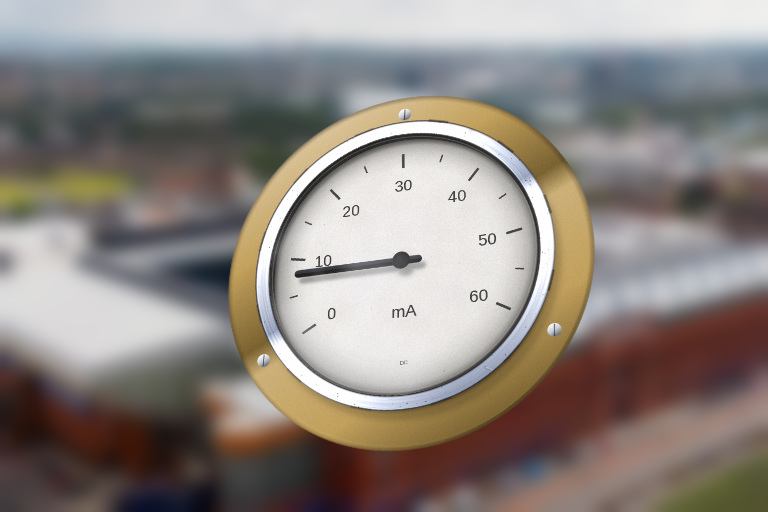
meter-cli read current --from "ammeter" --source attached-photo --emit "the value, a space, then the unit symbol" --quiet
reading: 7.5 mA
